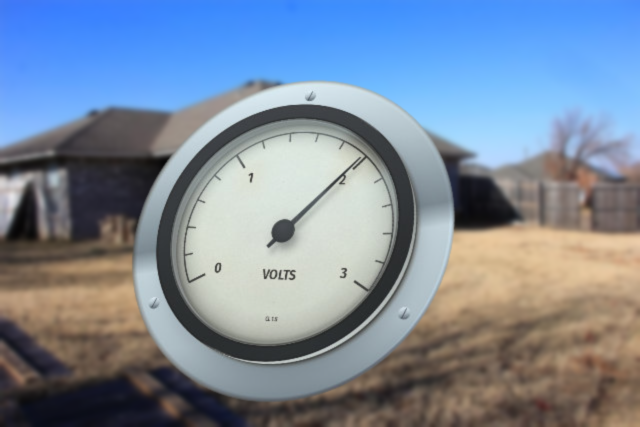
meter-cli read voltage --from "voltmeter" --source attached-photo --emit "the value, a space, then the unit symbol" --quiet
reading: 2 V
